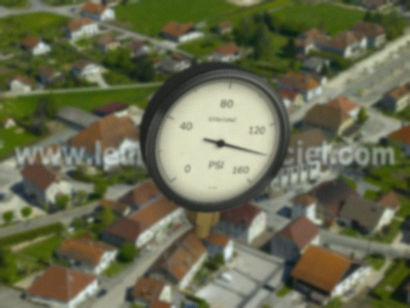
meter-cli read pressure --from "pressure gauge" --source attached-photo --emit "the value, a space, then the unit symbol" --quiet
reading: 140 psi
